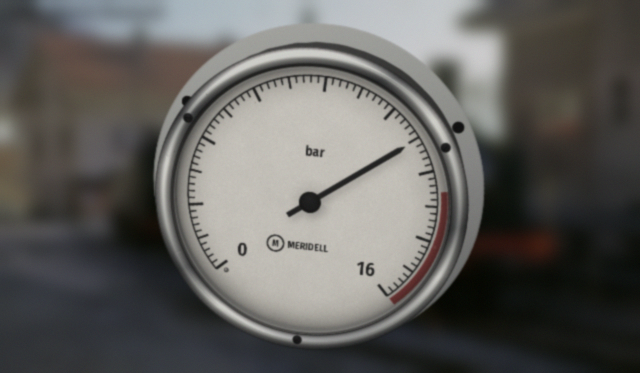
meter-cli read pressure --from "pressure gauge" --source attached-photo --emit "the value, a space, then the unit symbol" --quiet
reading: 11 bar
